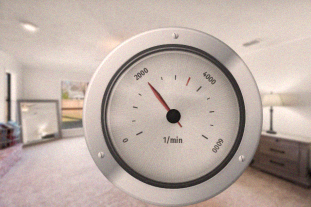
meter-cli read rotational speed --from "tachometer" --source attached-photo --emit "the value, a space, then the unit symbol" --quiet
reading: 2000 rpm
